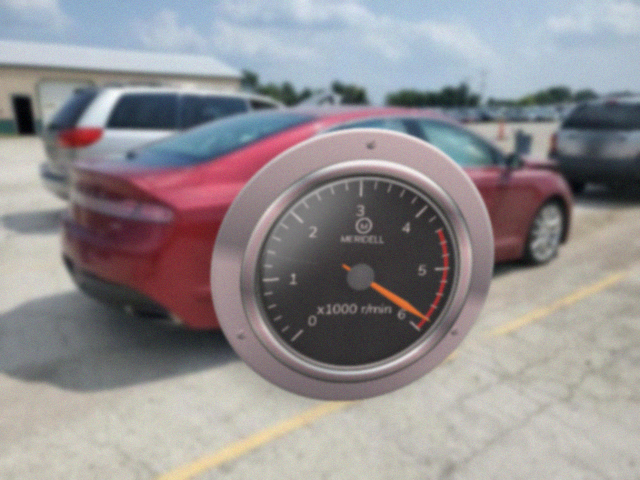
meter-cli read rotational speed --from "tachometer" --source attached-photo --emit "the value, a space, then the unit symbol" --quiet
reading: 5800 rpm
